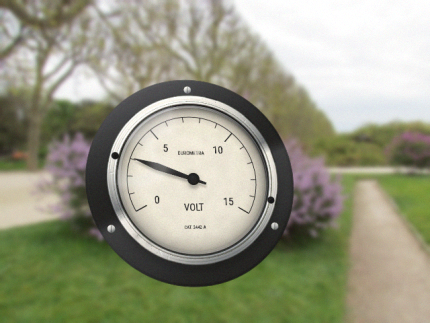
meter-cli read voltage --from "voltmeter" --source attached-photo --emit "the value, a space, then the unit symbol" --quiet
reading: 3 V
